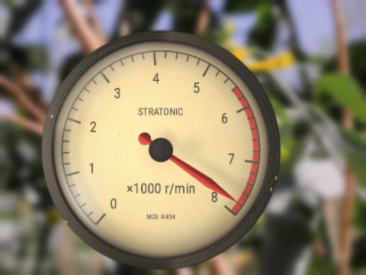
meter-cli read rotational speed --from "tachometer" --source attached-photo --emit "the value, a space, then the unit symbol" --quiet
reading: 7800 rpm
